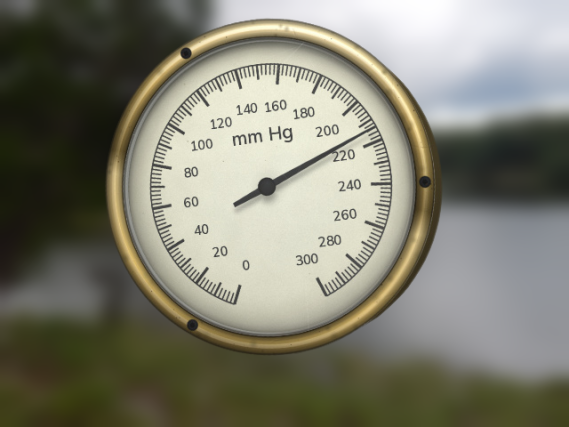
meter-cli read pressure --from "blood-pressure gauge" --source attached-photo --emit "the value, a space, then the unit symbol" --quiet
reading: 214 mmHg
